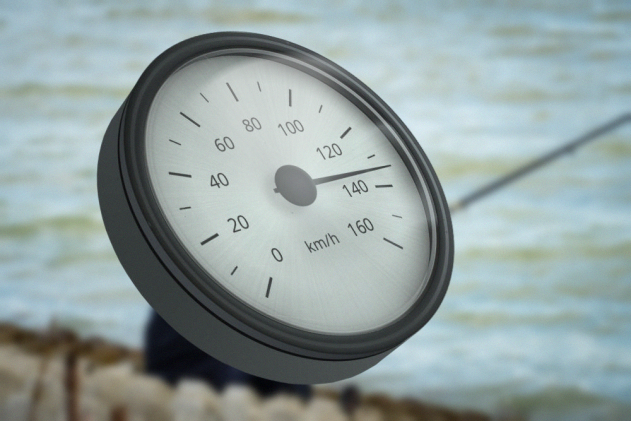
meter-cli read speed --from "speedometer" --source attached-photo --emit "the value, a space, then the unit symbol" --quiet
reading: 135 km/h
